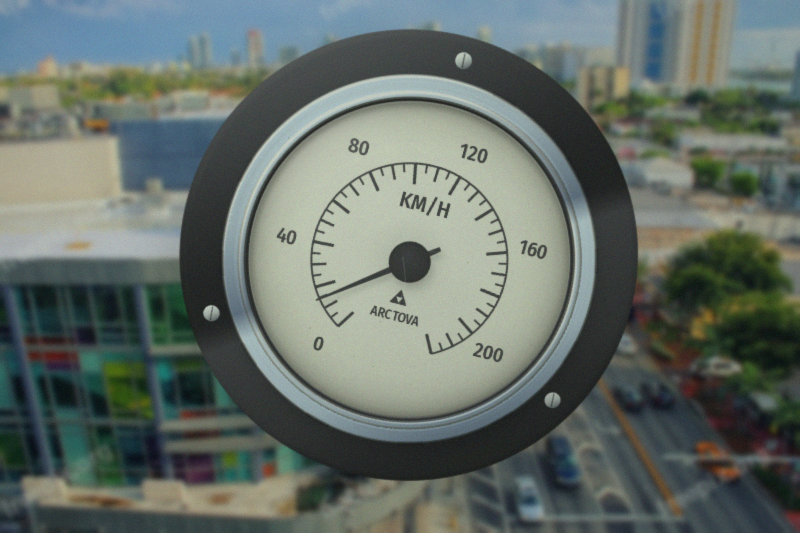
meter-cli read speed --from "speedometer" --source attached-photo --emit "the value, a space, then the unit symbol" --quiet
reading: 15 km/h
